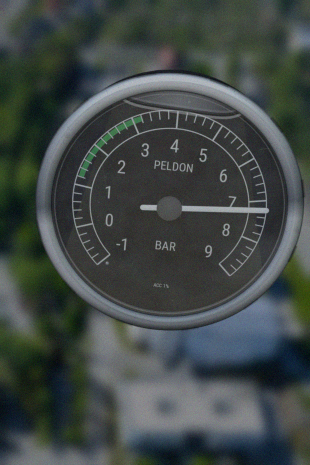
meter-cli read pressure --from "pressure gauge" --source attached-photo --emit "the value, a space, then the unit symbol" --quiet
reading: 7.2 bar
